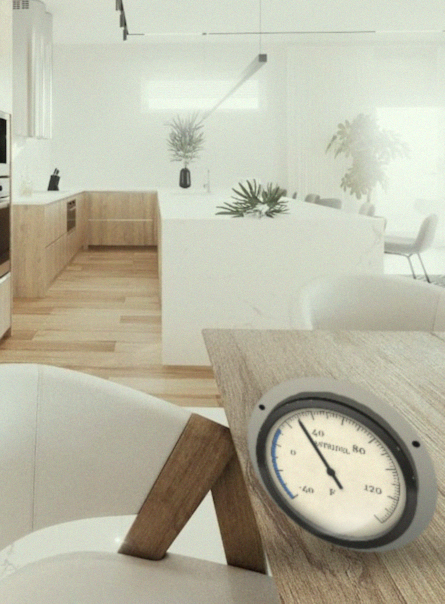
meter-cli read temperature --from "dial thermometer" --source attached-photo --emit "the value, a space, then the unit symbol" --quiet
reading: 30 °F
